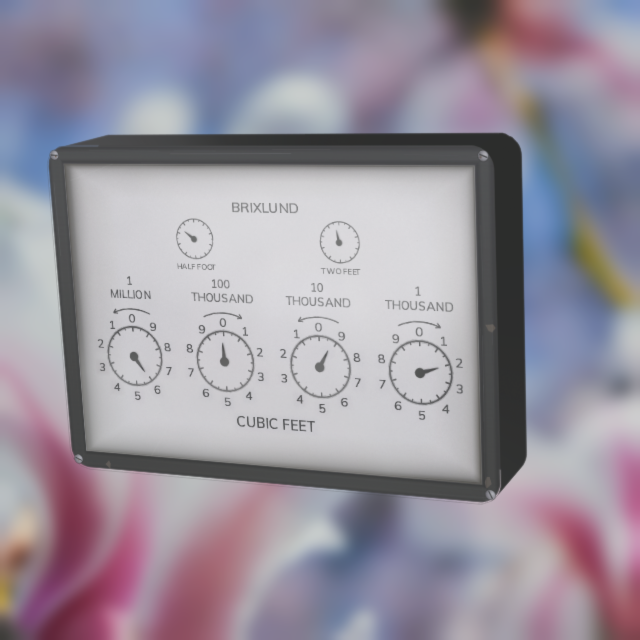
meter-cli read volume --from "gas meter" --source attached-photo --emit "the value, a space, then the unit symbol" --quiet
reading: 599200 ft³
